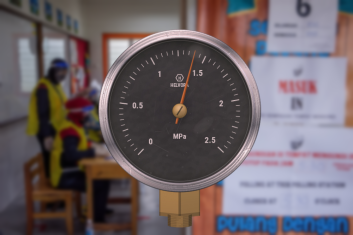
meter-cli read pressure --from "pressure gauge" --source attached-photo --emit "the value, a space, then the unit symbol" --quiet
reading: 1.4 MPa
